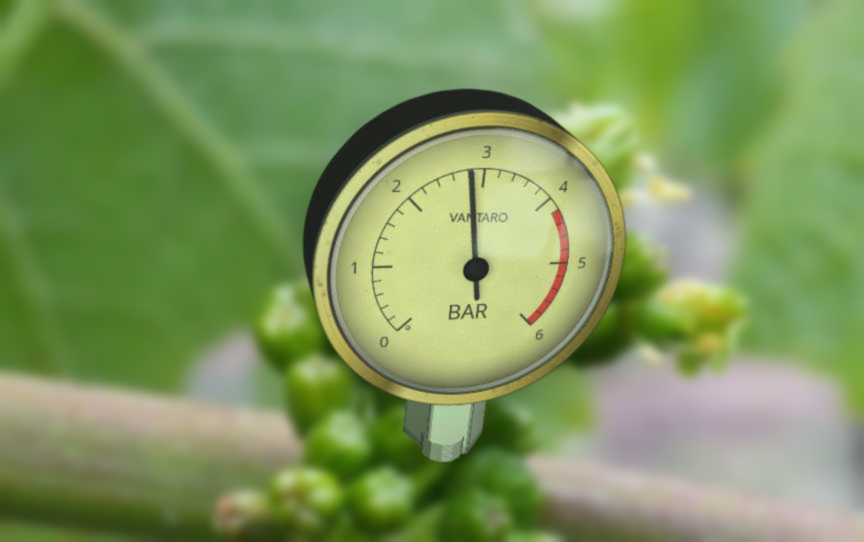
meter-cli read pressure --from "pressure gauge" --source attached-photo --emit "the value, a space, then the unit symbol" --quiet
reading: 2.8 bar
